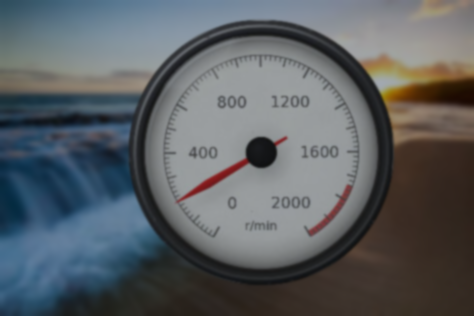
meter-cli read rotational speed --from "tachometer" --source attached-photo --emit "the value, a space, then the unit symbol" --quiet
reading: 200 rpm
